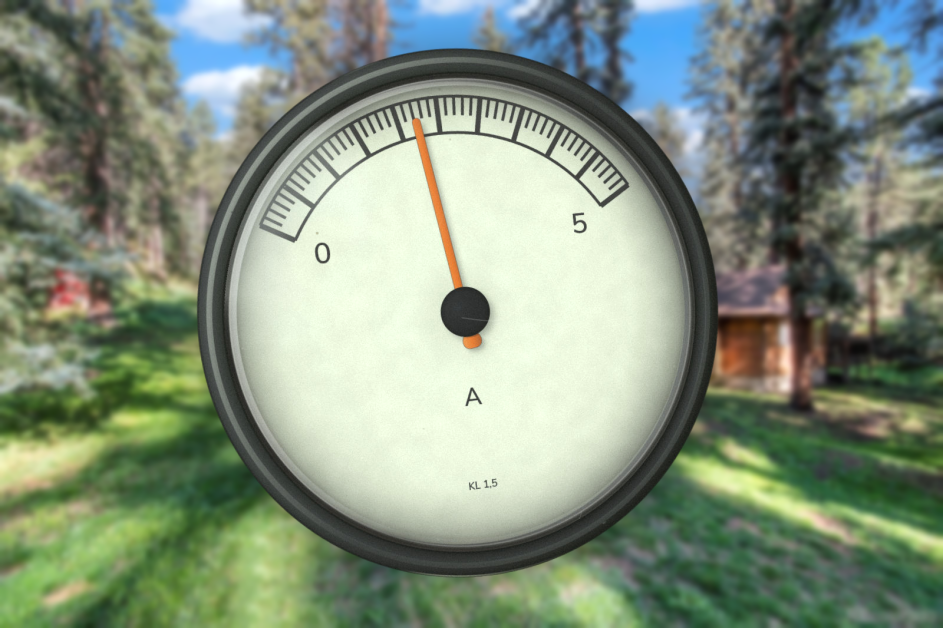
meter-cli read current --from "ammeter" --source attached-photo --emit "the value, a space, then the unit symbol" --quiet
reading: 2.2 A
